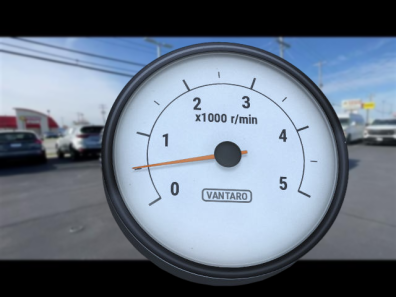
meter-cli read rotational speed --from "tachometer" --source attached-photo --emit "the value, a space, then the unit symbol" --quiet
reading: 500 rpm
